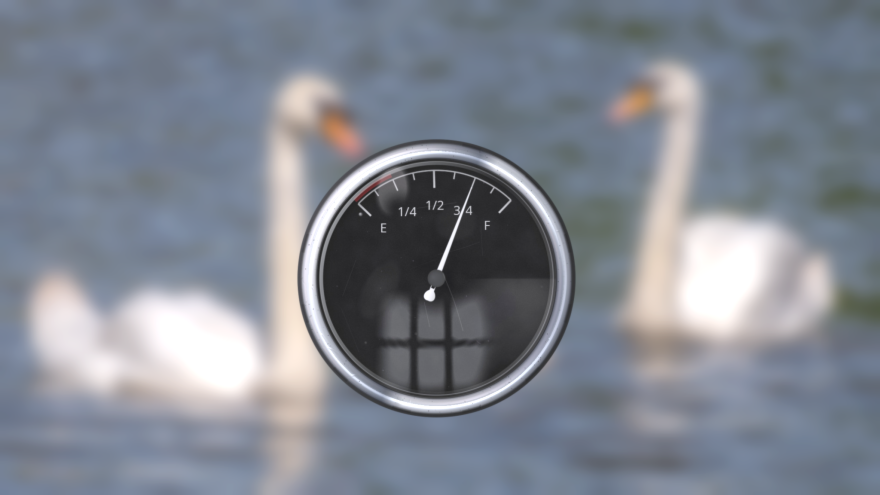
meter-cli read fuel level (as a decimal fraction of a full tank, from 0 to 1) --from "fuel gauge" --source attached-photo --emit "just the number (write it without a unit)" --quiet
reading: 0.75
